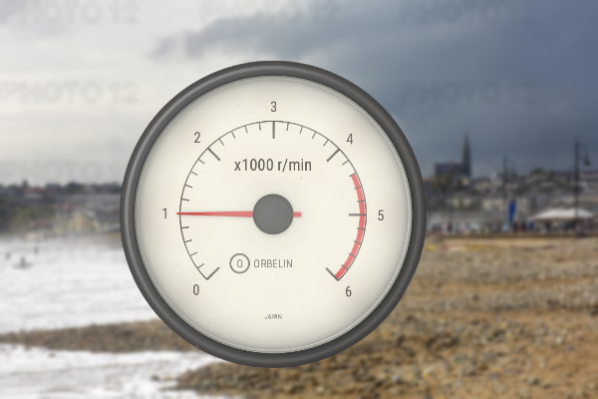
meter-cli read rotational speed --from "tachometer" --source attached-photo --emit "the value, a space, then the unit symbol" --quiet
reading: 1000 rpm
